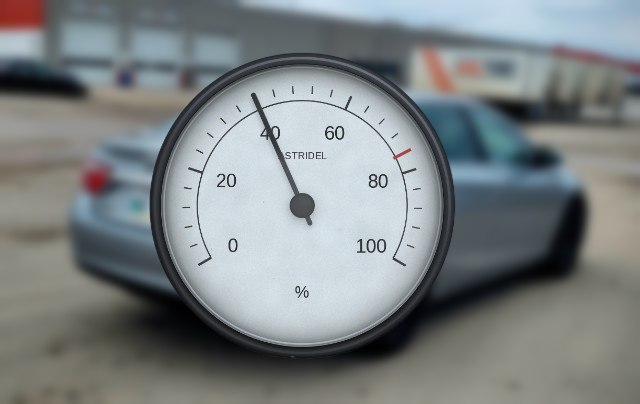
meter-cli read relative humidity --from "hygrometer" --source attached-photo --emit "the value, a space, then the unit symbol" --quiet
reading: 40 %
